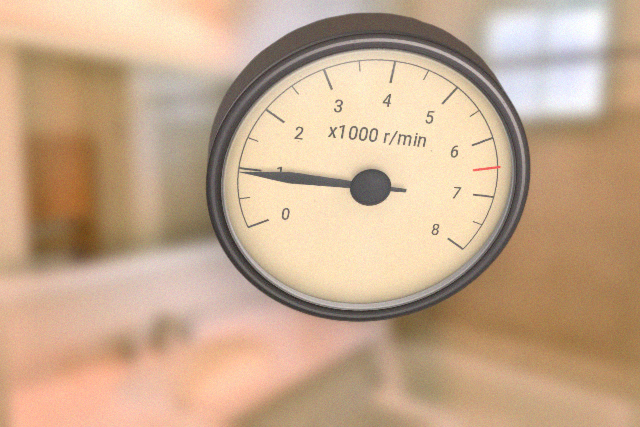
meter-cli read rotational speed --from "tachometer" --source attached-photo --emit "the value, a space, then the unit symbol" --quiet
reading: 1000 rpm
